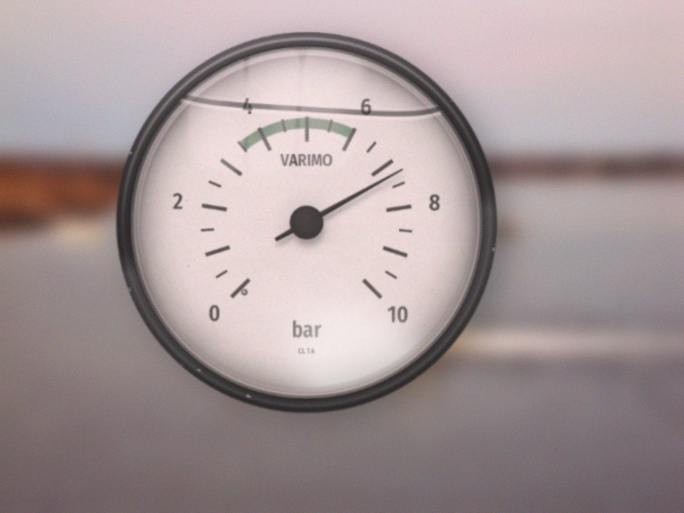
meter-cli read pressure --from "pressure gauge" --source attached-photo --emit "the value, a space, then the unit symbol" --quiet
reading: 7.25 bar
